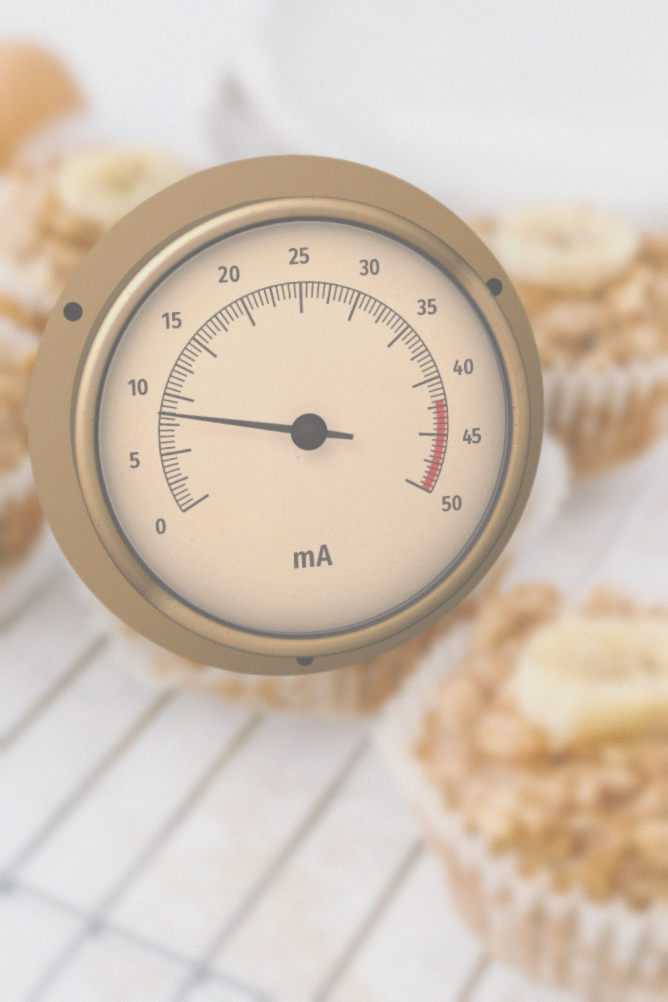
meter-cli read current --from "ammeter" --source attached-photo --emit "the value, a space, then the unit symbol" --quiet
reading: 8.5 mA
